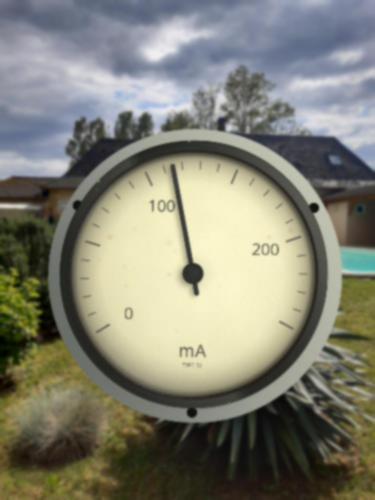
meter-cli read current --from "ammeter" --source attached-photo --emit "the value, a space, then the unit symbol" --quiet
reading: 115 mA
